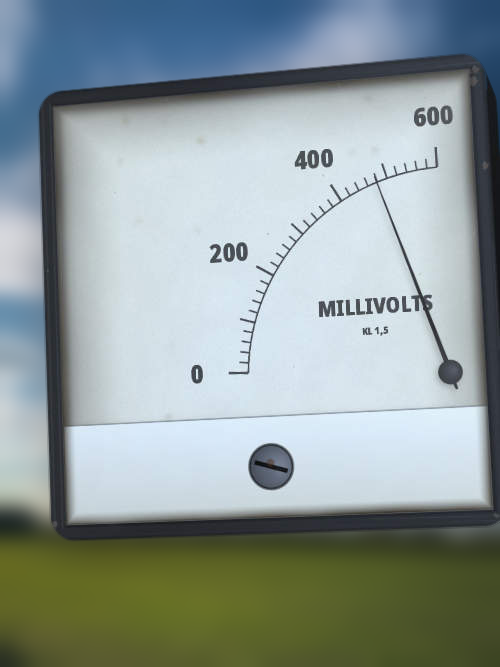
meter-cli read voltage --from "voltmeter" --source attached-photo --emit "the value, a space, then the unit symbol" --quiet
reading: 480 mV
